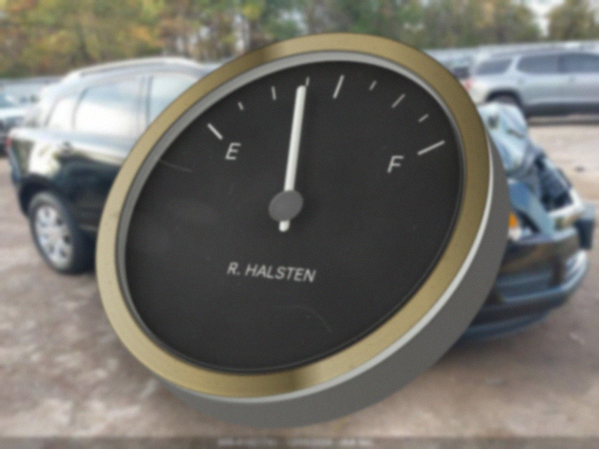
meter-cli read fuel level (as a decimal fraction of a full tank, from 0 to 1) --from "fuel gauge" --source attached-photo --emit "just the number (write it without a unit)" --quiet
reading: 0.375
